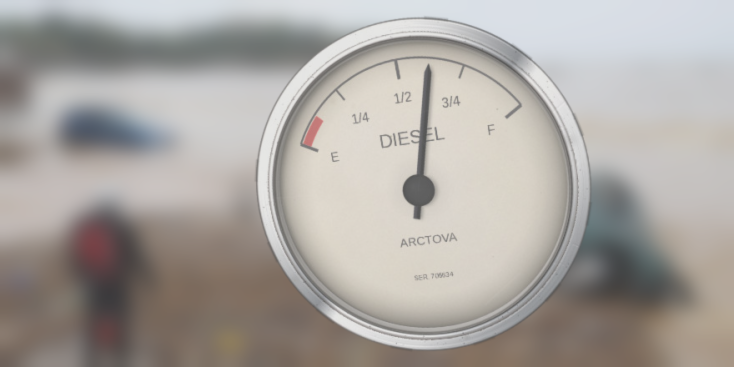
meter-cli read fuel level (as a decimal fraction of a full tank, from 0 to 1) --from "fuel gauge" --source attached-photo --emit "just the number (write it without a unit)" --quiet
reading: 0.625
